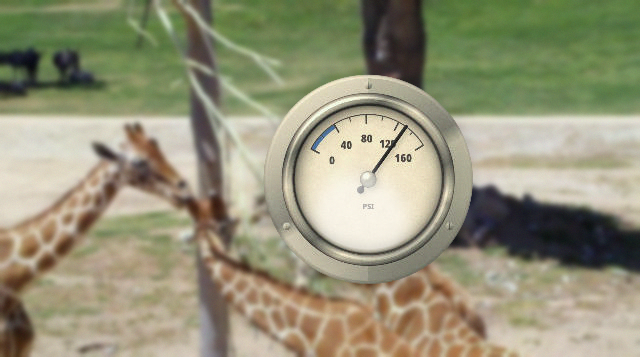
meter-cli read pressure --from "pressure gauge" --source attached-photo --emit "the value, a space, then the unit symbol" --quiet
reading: 130 psi
